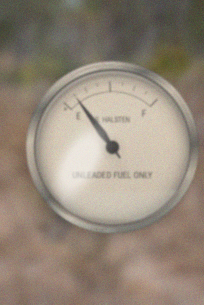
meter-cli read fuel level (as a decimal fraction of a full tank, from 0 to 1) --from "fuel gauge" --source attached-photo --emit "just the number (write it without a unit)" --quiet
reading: 0.125
